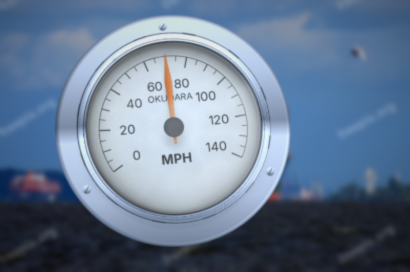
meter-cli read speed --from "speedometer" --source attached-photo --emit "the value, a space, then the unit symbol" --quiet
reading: 70 mph
